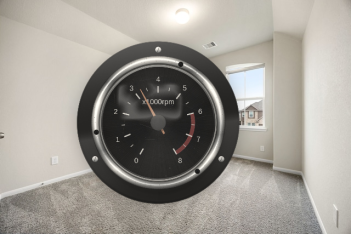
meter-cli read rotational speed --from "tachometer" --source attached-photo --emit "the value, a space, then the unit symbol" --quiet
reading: 3250 rpm
